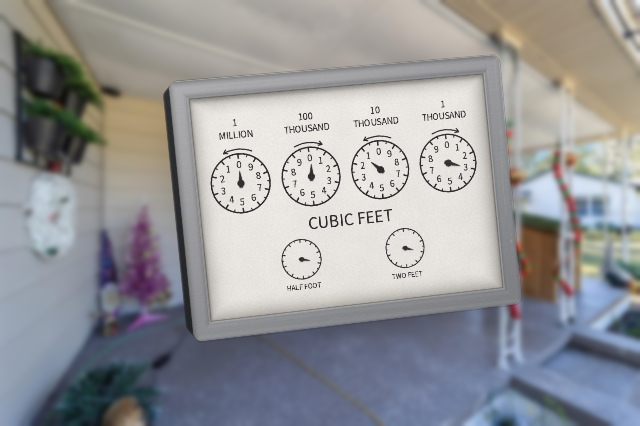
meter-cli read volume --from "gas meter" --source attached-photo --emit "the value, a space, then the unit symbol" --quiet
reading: 1300 ft³
